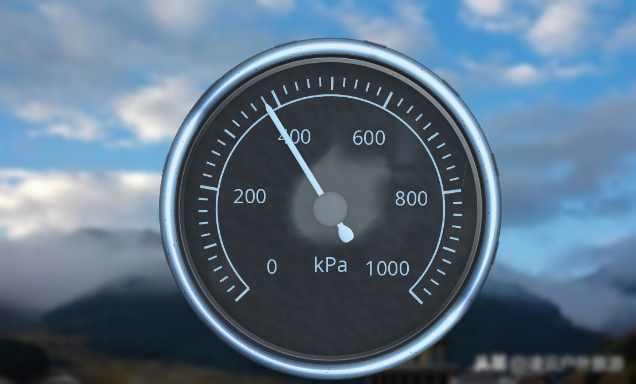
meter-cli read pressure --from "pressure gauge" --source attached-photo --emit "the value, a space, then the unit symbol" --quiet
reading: 380 kPa
